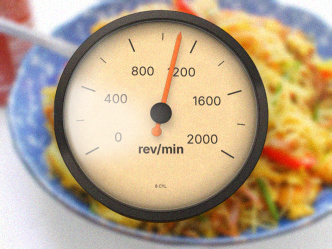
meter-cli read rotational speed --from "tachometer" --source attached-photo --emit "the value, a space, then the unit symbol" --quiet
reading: 1100 rpm
